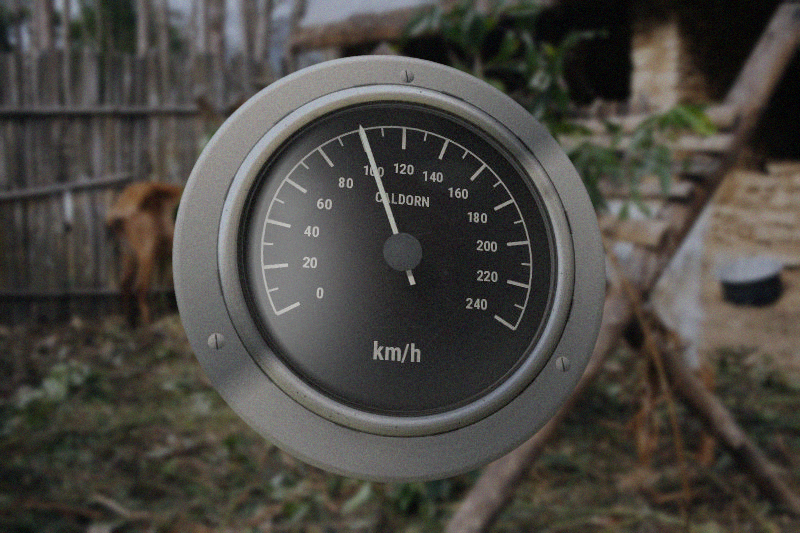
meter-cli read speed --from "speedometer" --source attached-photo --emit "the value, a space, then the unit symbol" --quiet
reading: 100 km/h
